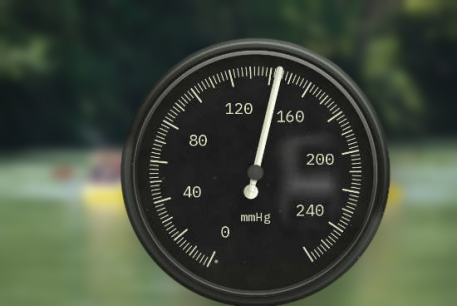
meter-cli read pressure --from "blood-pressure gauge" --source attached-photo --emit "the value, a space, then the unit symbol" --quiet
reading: 144 mmHg
